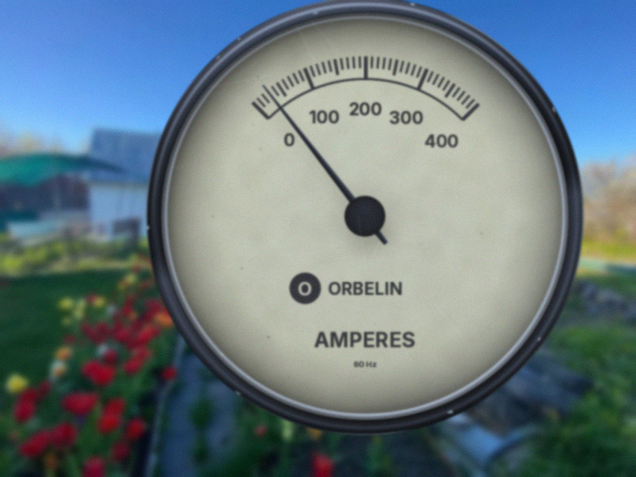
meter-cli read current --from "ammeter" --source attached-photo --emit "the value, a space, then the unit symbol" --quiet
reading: 30 A
